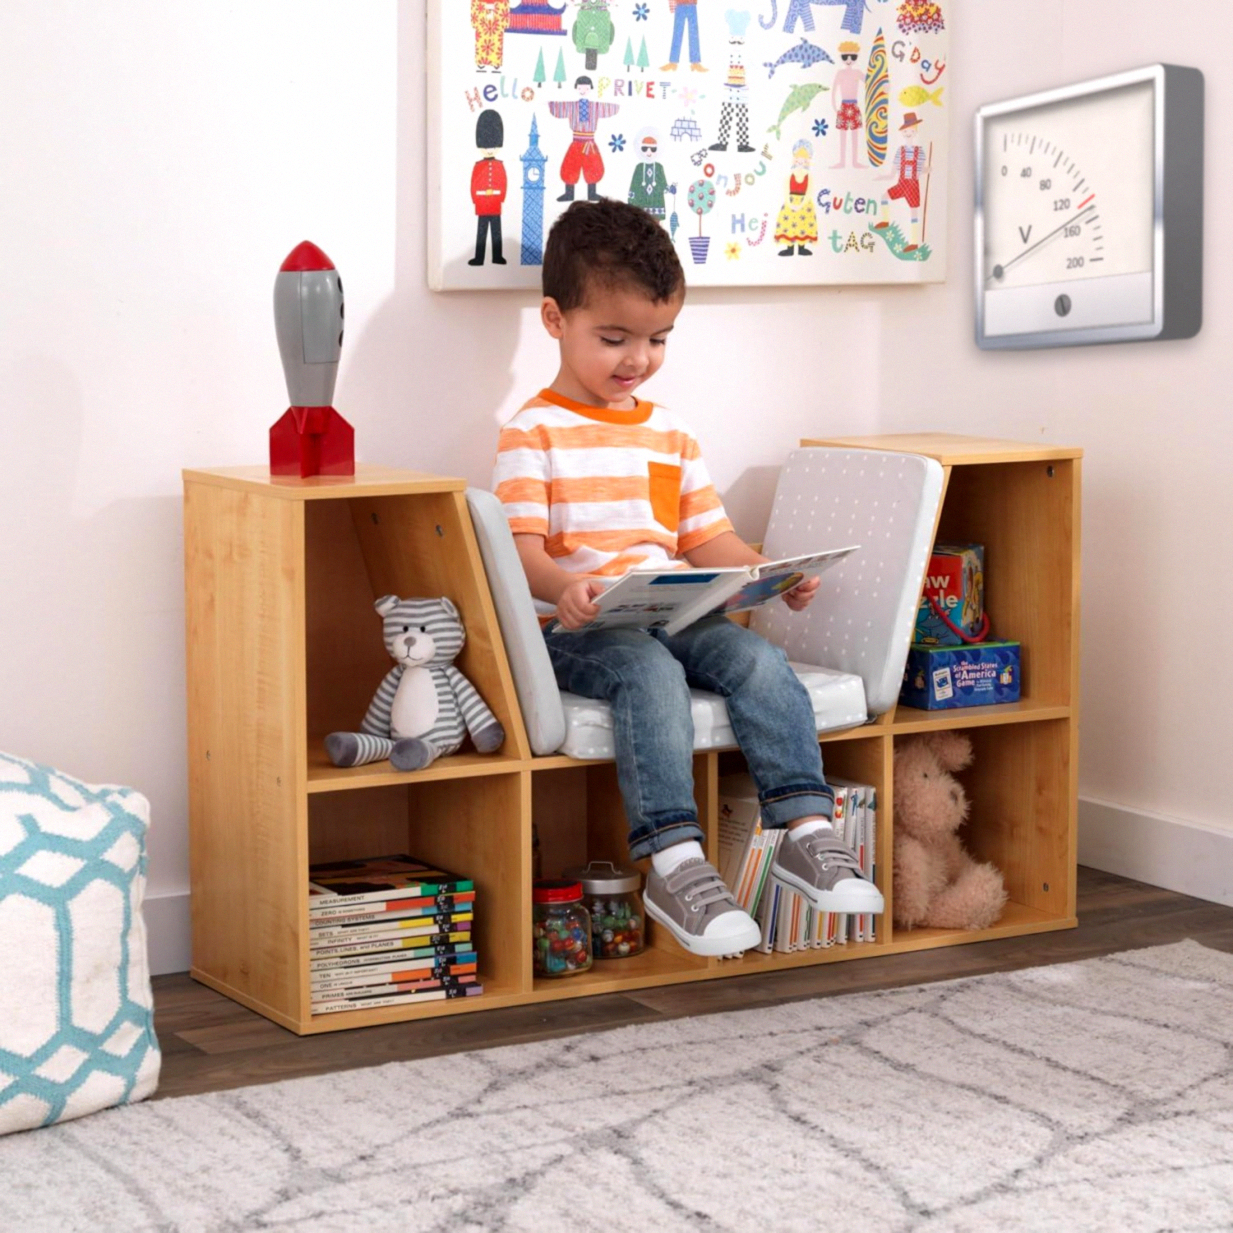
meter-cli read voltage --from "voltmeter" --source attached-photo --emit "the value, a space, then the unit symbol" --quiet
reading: 150 V
